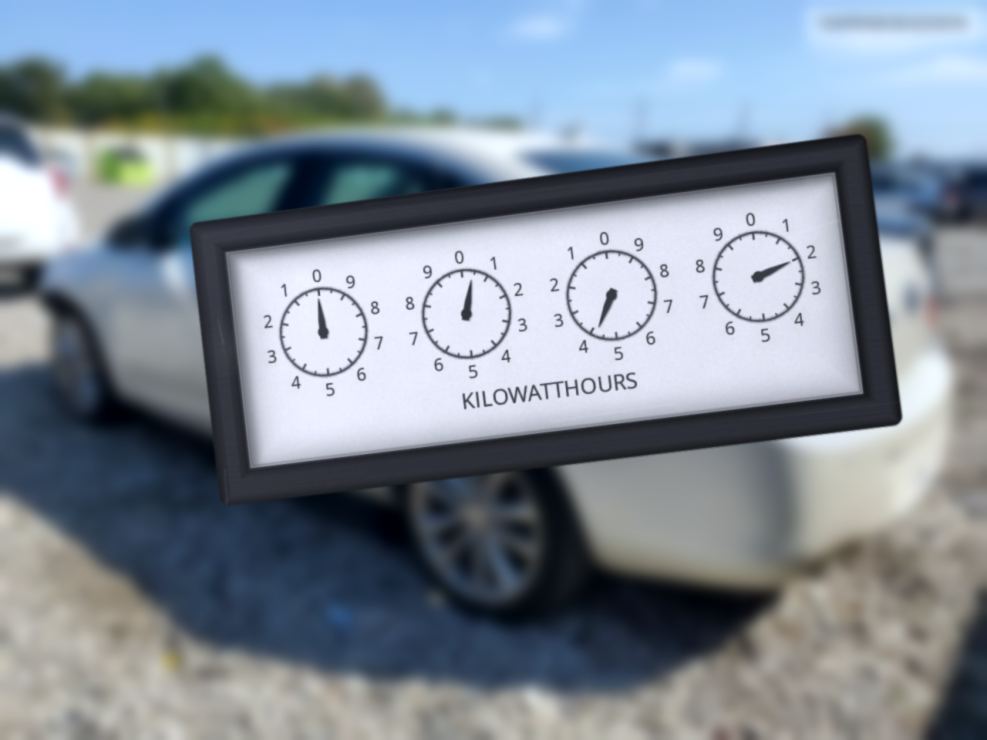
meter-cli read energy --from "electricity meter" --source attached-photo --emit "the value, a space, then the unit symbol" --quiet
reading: 42 kWh
